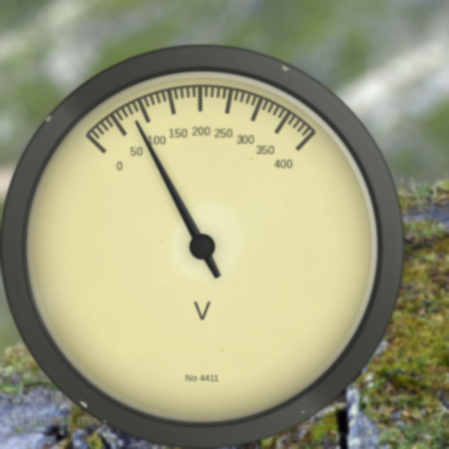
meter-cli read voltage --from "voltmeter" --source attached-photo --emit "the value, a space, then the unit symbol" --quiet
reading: 80 V
